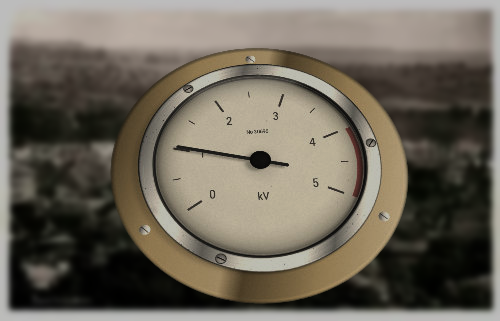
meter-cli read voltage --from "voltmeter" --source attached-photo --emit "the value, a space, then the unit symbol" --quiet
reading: 1 kV
